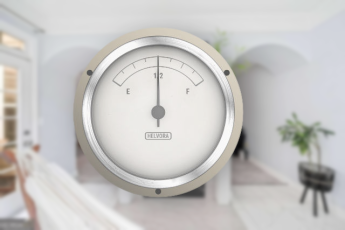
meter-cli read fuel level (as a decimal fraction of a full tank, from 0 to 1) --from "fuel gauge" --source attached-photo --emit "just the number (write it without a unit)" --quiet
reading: 0.5
